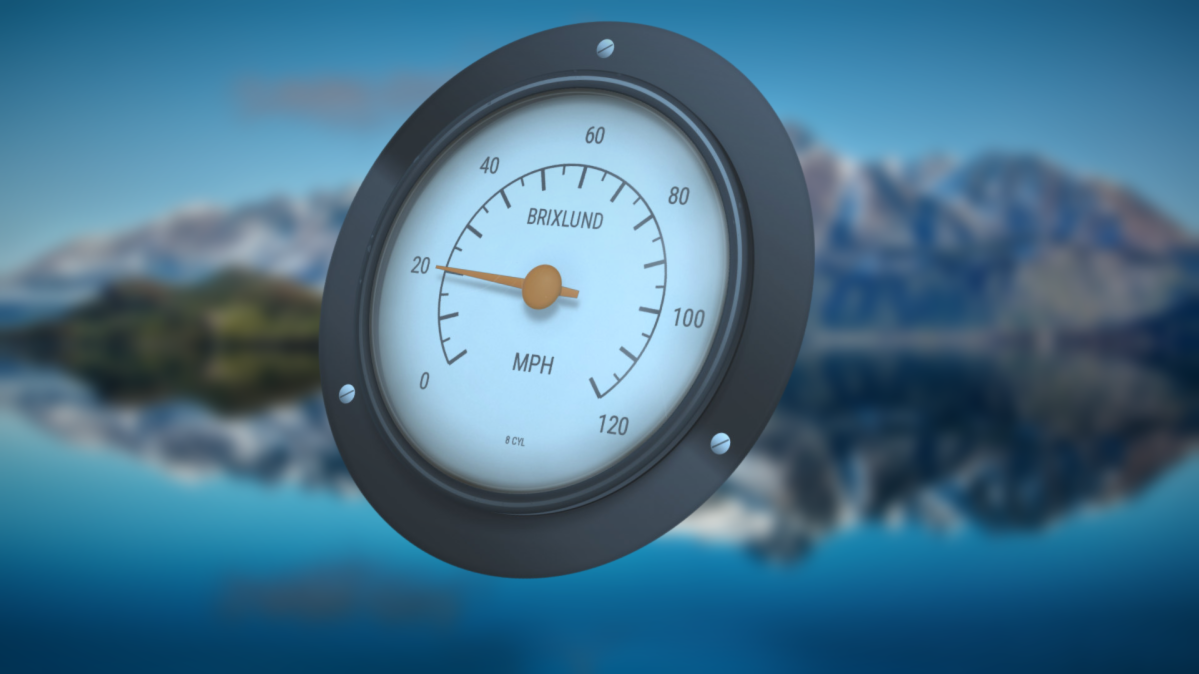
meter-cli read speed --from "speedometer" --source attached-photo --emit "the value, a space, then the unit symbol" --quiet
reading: 20 mph
